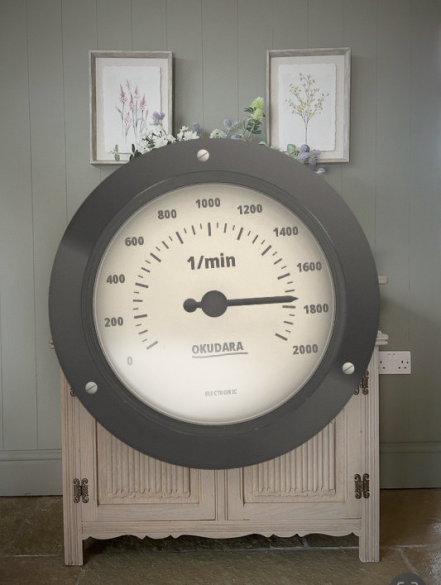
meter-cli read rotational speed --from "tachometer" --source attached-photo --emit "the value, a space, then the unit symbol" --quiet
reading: 1750 rpm
